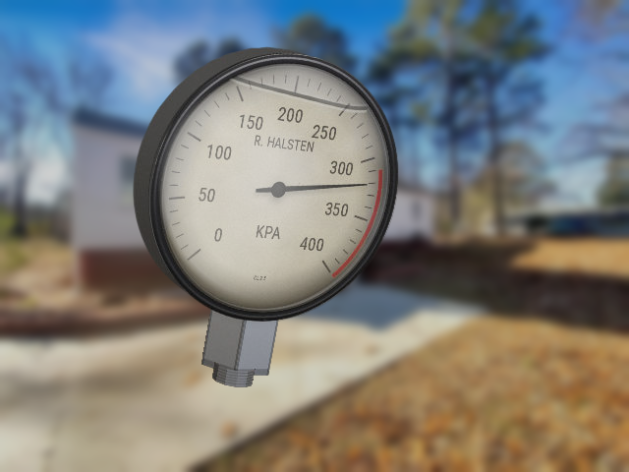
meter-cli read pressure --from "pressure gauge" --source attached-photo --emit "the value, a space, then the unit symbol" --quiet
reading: 320 kPa
